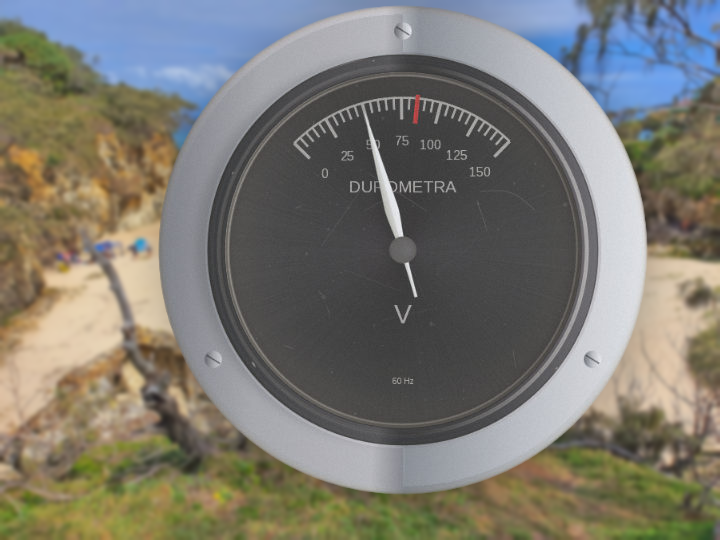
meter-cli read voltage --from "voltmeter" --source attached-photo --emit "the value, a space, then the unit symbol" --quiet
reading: 50 V
